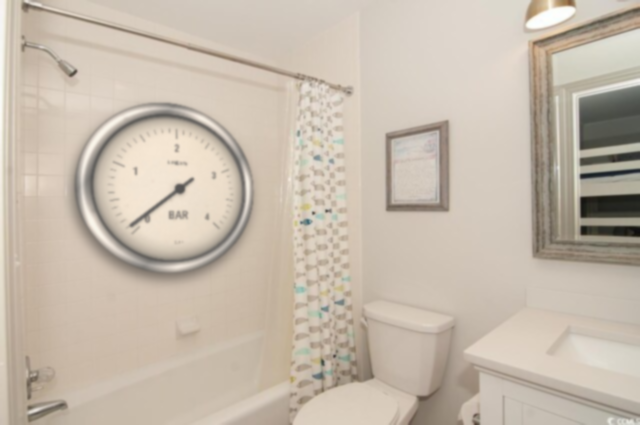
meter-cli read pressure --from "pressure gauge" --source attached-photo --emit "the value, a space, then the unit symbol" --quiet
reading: 0.1 bar
